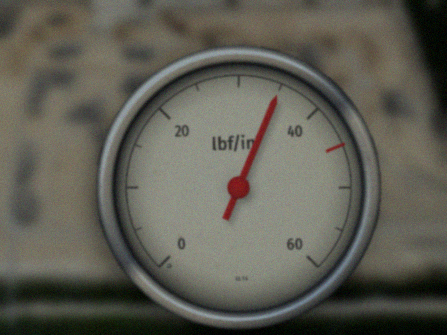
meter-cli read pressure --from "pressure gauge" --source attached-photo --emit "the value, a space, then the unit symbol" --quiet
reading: 35 psi
